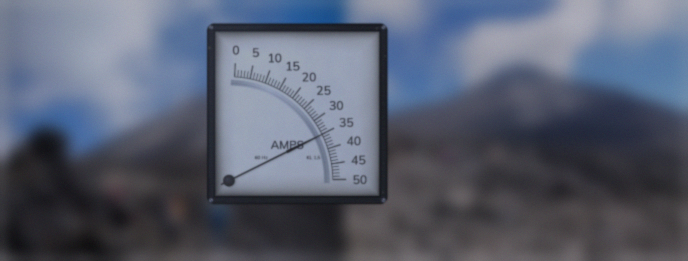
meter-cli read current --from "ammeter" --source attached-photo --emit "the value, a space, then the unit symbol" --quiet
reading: 35 A
